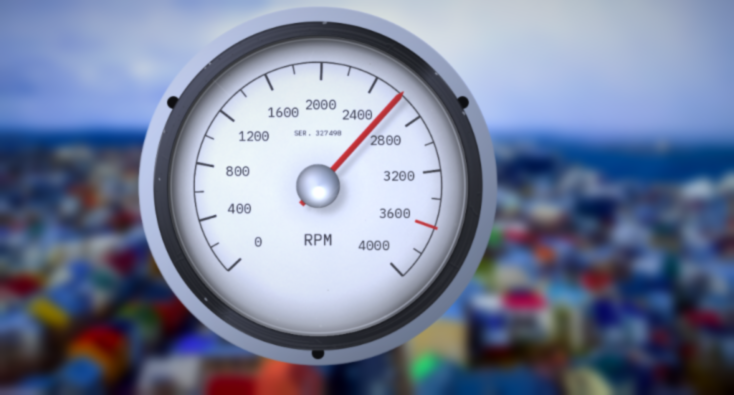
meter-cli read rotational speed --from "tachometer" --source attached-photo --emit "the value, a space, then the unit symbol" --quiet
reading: 2600 rpm
